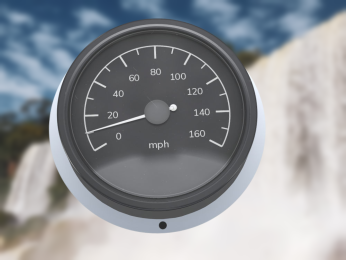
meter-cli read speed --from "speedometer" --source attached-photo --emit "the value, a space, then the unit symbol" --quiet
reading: 10 mph
